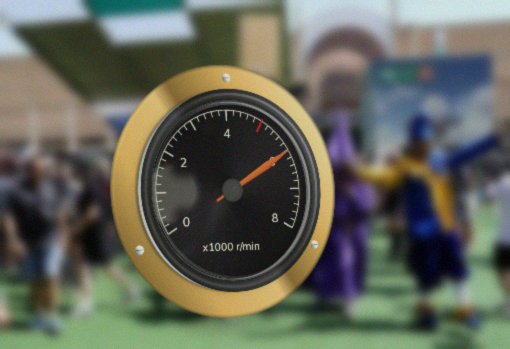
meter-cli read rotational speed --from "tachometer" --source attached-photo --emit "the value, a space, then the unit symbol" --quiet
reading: 6000 rpm
